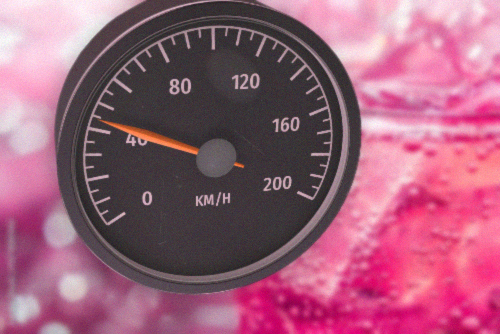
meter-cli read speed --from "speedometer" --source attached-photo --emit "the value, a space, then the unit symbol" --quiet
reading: 45 km/h
